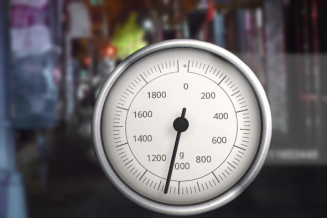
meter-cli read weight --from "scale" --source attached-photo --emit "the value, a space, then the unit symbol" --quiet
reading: 1060 g
